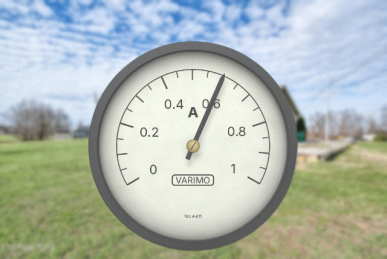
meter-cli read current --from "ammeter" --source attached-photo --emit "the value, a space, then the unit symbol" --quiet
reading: 0.6 A
